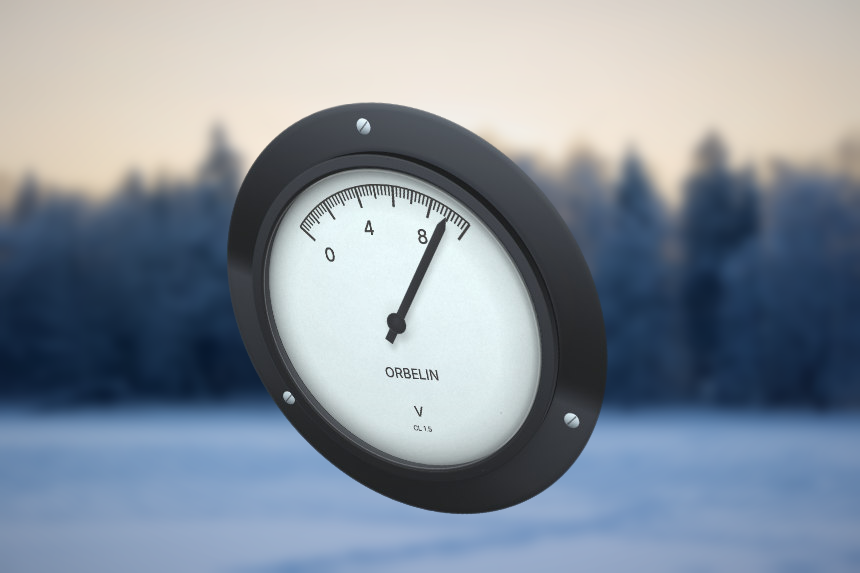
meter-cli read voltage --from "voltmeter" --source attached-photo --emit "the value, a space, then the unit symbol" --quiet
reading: 9 V
